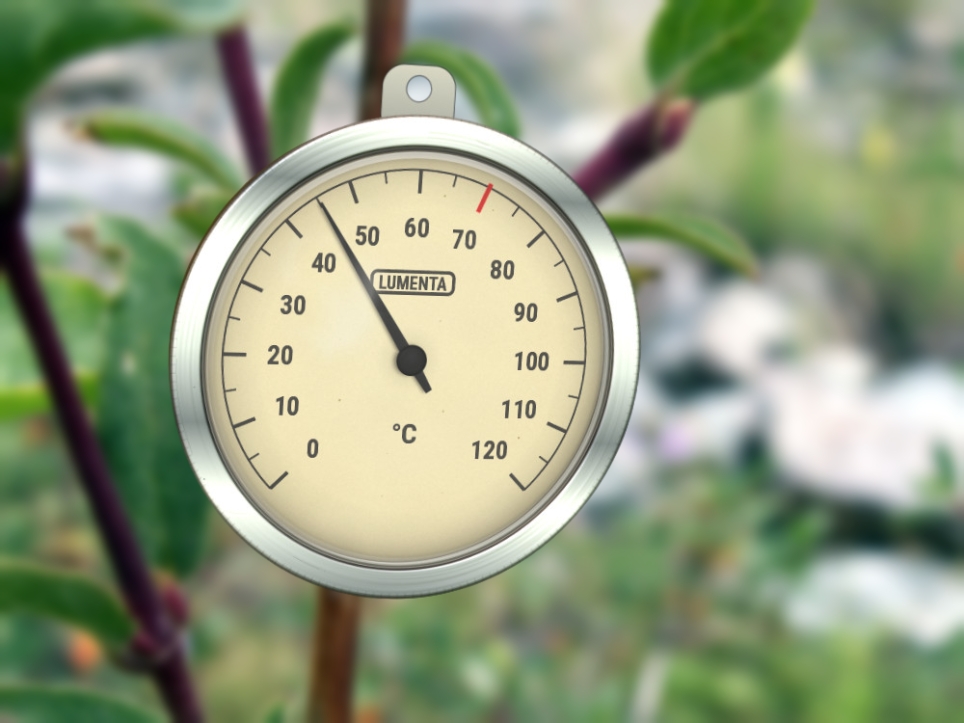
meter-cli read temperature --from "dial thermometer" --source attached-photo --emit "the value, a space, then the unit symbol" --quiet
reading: 45 °C
